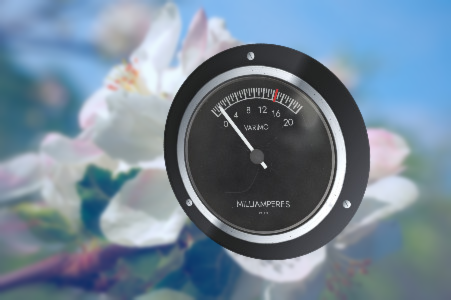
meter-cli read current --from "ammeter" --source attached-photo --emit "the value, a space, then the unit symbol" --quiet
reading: 2 mA
